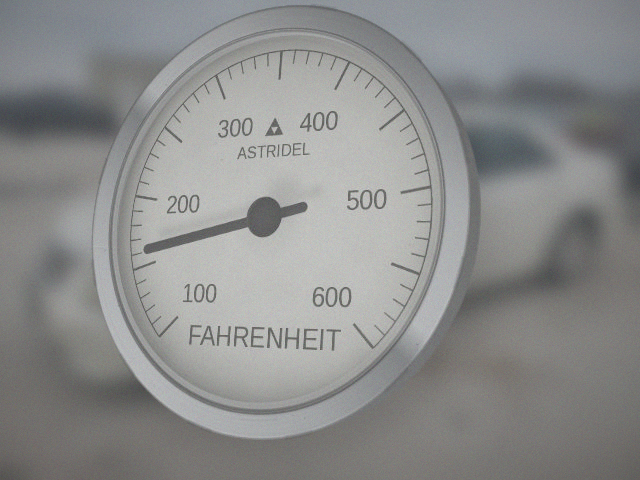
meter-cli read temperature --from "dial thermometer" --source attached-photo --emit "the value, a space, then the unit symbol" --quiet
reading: 160 °F
